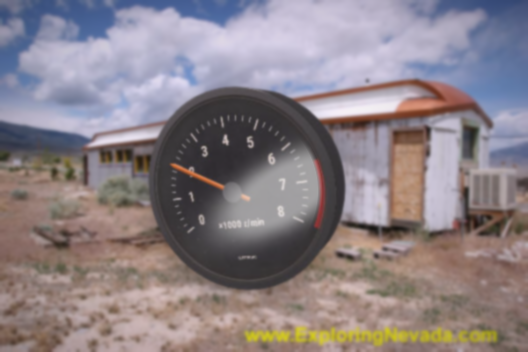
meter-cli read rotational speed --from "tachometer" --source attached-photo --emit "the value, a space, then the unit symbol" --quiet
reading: 2000 rpm
